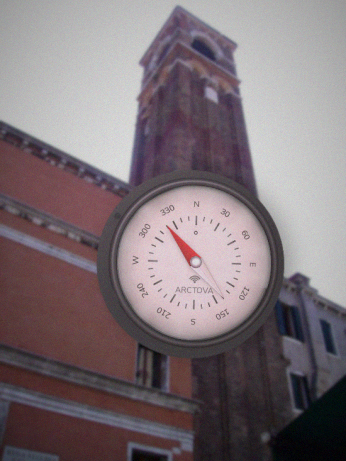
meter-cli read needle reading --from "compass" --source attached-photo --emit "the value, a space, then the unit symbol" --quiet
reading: 320 °
